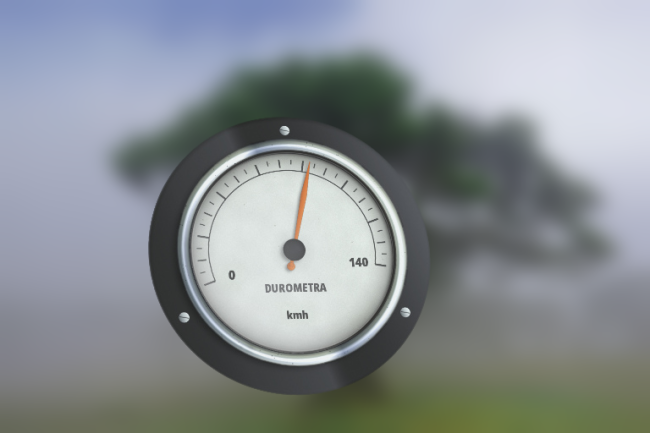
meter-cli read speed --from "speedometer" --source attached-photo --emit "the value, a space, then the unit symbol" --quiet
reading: 82.5 km/h
